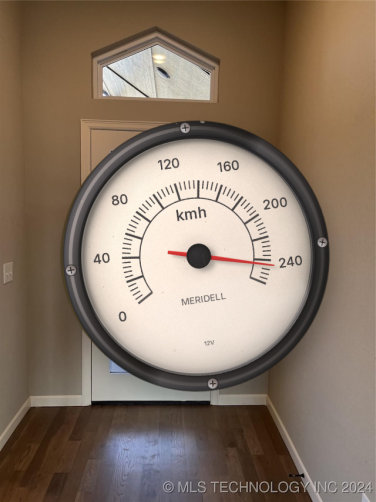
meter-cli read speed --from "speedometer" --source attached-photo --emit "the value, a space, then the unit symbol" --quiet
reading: 244 km/h
